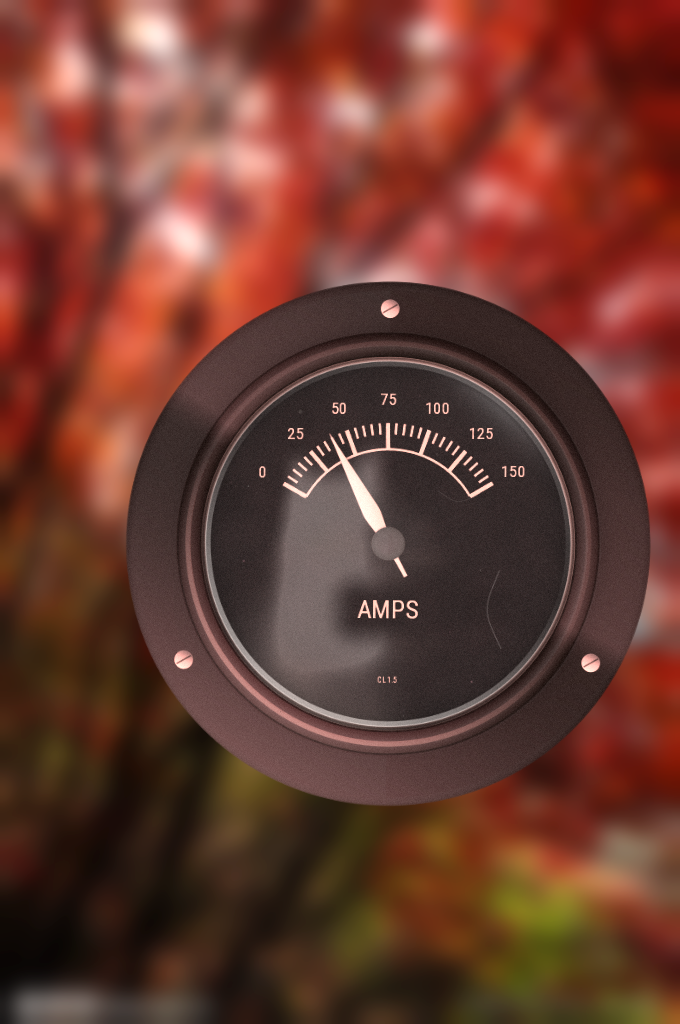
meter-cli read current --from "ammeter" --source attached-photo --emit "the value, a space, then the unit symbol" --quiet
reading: 40 A
